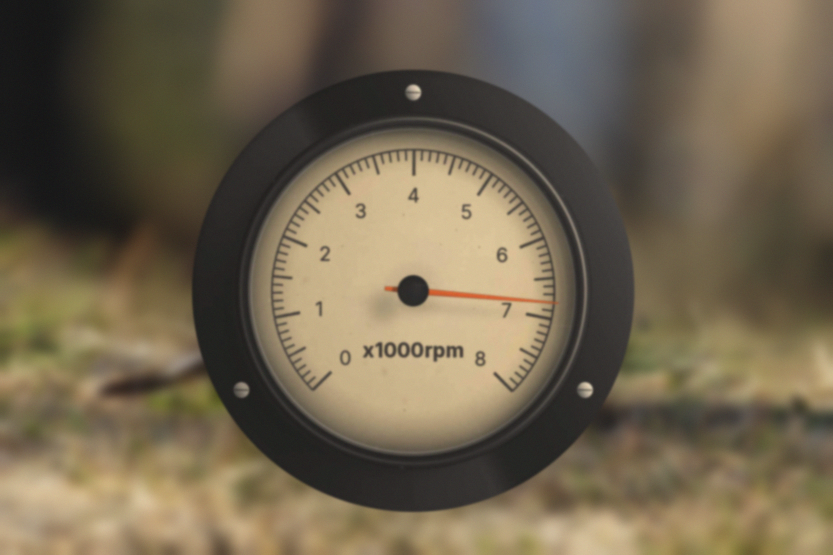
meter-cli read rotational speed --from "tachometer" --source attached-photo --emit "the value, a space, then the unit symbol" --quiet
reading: 6800 rpm
